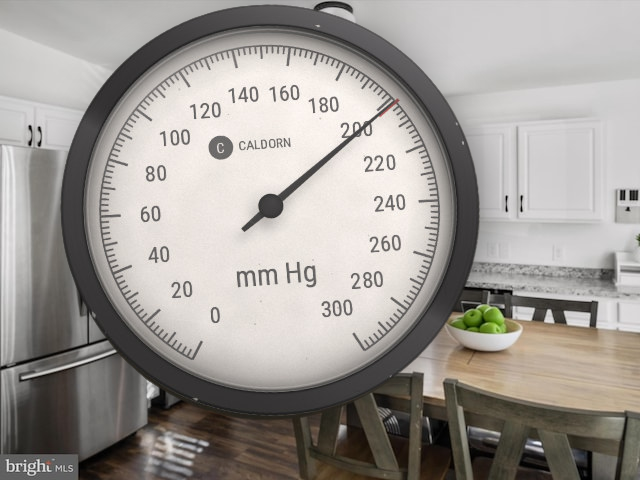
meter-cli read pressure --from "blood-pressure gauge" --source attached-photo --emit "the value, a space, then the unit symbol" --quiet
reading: 202 mmHg
